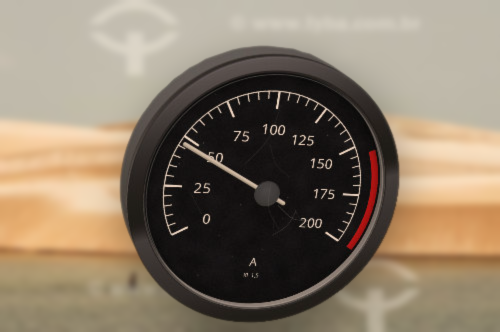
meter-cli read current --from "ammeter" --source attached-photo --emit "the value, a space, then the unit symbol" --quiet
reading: 47.5 A
